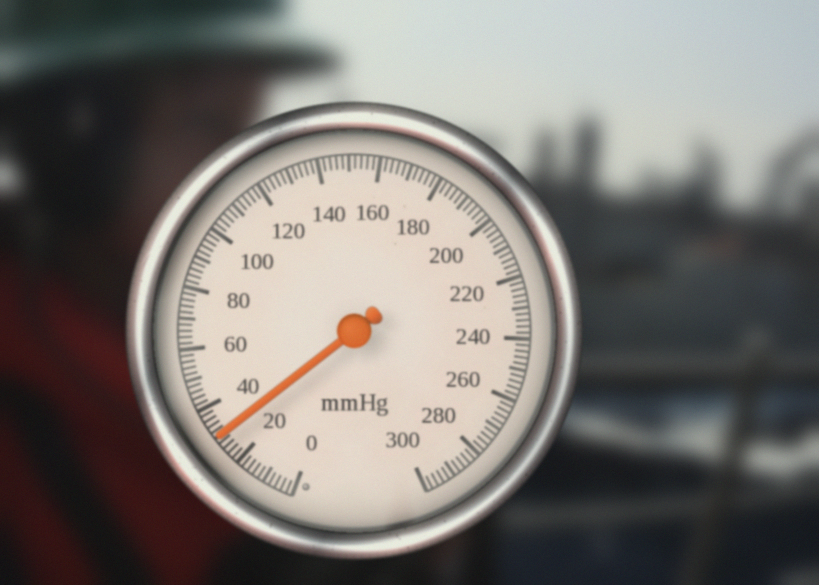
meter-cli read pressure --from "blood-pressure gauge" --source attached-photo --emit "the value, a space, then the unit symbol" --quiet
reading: 30 mmHg
